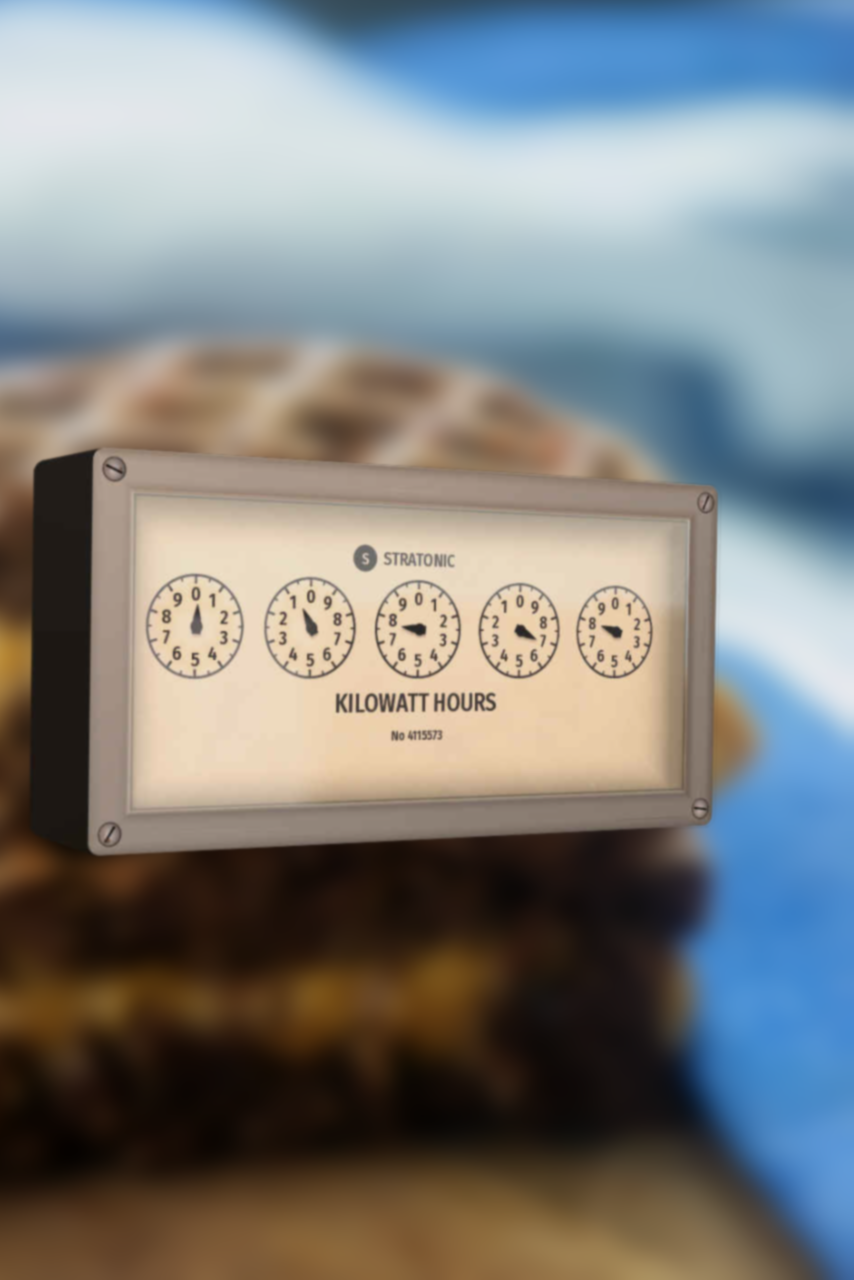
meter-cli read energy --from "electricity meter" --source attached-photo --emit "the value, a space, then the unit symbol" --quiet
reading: 768 kWh
